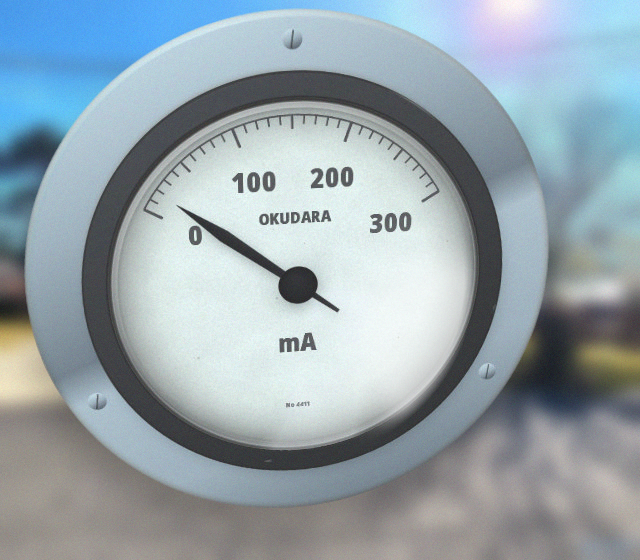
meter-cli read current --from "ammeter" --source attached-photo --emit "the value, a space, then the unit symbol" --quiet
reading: 20 mA
